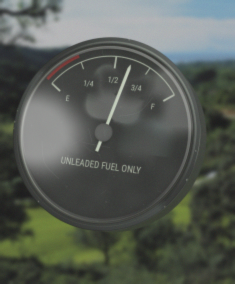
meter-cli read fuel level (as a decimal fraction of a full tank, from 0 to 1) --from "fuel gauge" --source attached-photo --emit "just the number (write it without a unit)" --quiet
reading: 0.625
